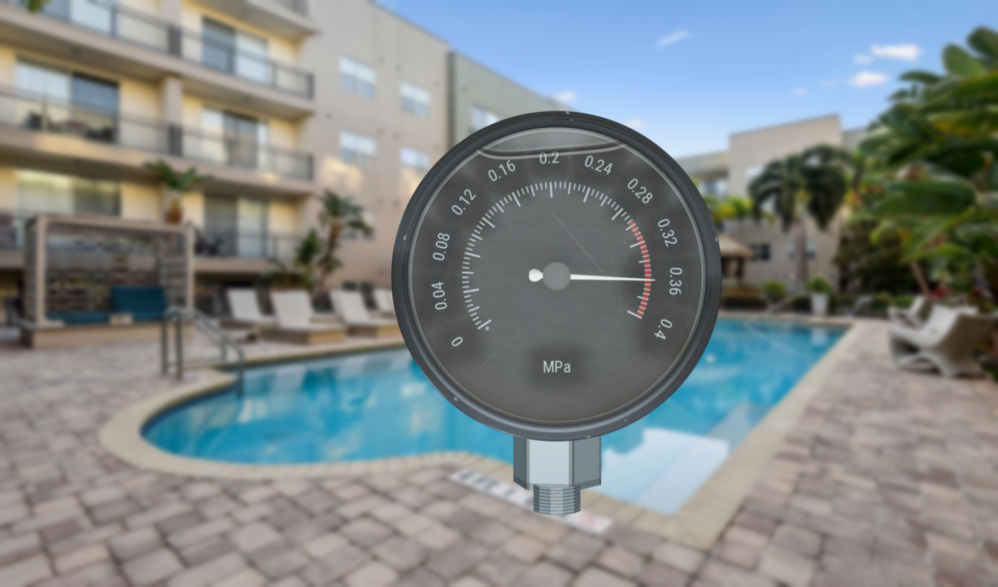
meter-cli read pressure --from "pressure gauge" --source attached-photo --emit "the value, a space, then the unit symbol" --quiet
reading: 0.36 MPa
